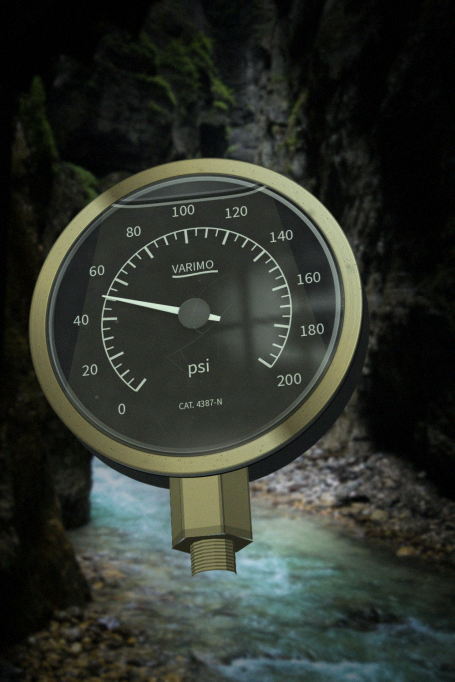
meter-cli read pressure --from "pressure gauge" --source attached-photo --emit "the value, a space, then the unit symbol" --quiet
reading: 50 psi
